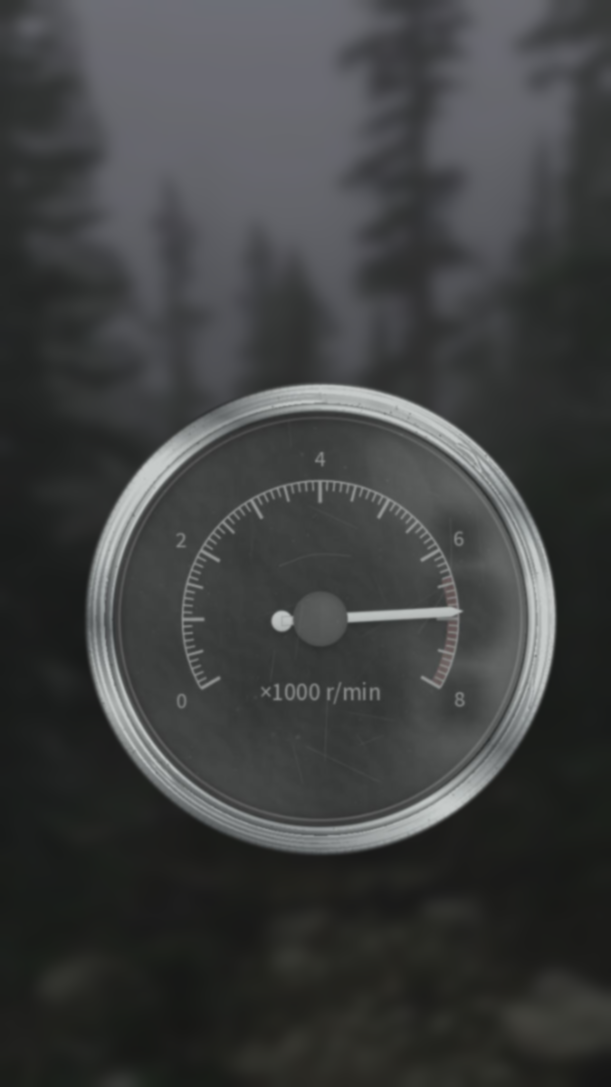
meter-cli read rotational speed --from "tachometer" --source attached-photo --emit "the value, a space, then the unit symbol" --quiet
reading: 6900 rpm
